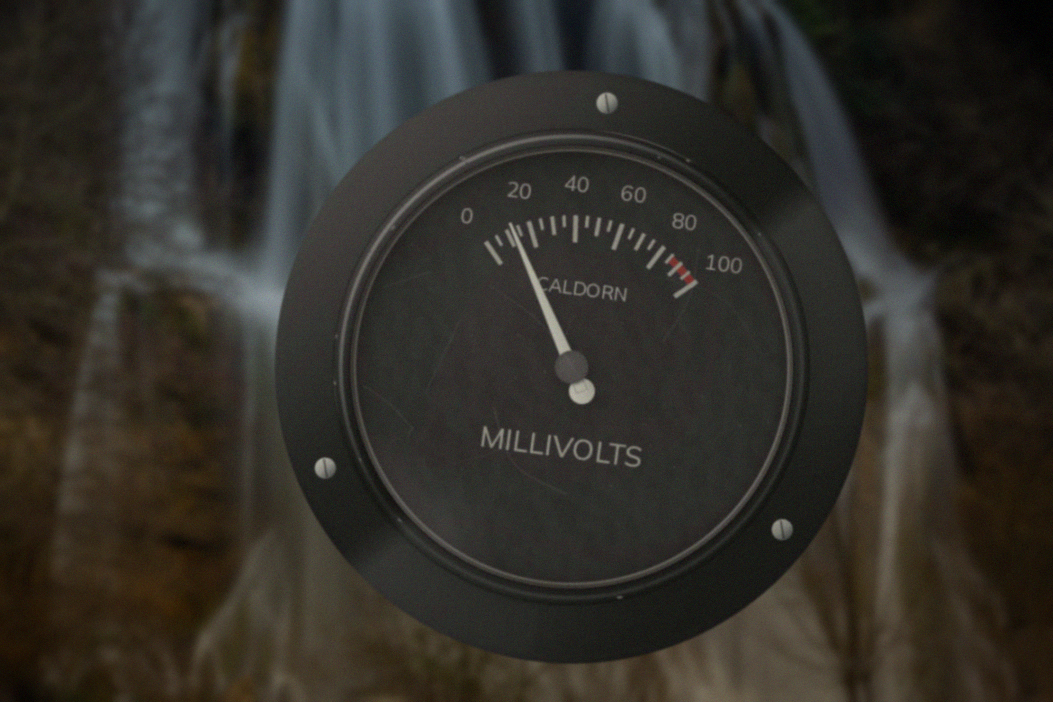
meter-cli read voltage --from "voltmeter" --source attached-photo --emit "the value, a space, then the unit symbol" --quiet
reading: 12.5 mV
